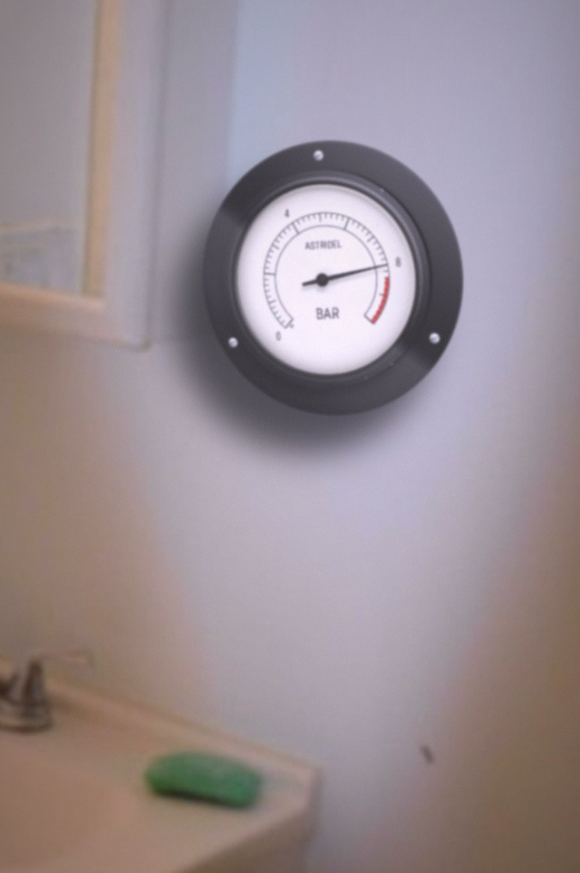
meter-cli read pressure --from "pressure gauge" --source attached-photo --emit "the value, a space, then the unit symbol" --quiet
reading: 8 bar
